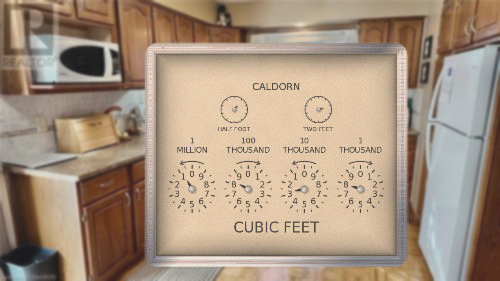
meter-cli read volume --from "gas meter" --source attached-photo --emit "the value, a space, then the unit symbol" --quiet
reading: 82800 ft³
